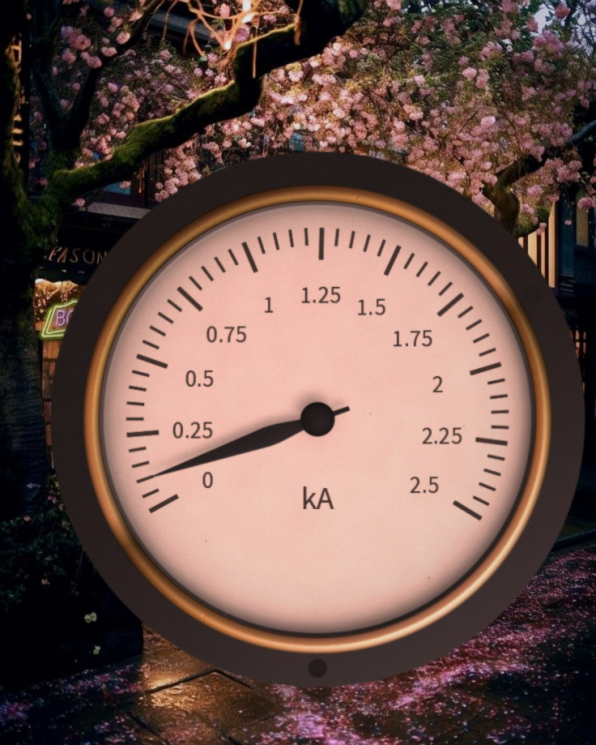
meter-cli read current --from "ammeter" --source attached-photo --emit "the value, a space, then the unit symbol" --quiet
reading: 0.1 kA
